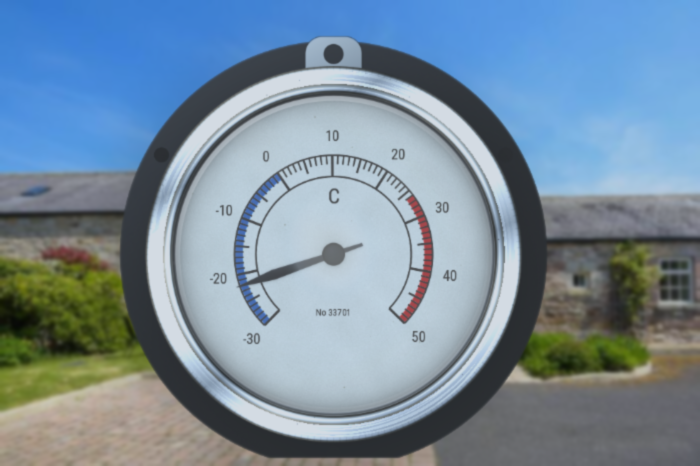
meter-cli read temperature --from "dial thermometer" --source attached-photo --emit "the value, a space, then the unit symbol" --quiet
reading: -22 °C
